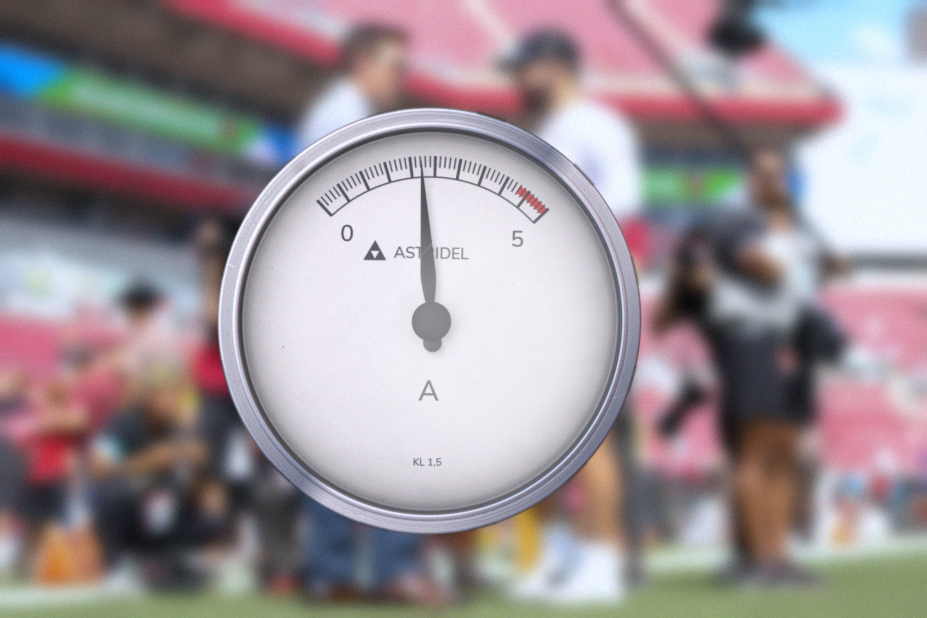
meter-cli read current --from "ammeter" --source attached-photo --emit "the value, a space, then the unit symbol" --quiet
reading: 2.2 A
